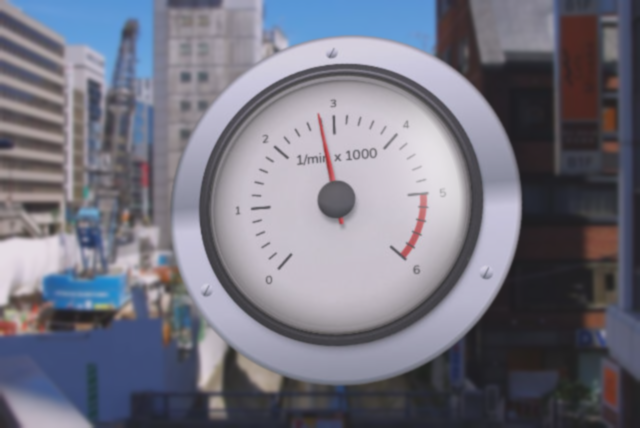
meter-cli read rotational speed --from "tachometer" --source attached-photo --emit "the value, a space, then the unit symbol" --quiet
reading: 2800 rpm
